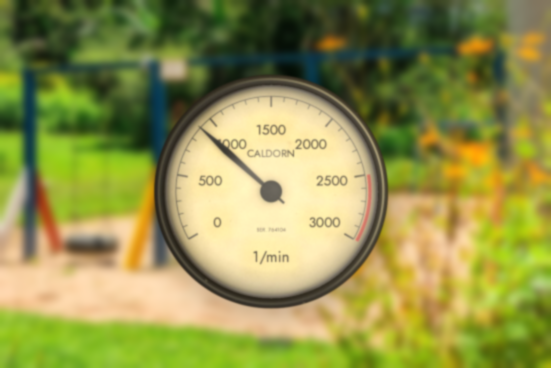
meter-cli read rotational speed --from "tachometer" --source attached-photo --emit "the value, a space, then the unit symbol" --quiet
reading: 900 rpm
